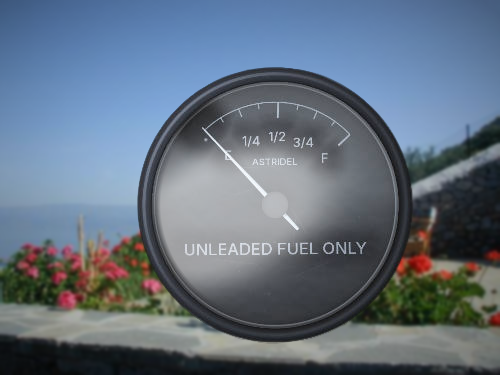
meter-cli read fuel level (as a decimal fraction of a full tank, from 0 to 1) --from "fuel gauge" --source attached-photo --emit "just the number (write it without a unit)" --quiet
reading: 0
